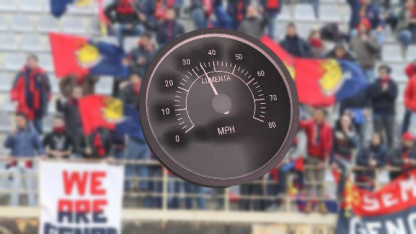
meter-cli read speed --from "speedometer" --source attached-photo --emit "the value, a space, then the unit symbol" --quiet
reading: 34 mph
